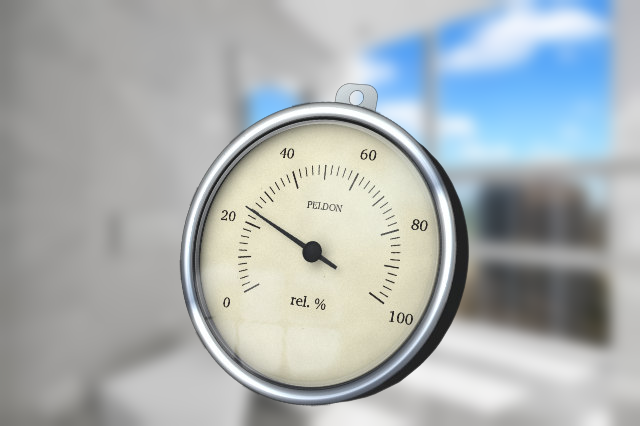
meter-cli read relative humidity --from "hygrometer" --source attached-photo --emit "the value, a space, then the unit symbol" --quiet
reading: 24 %
